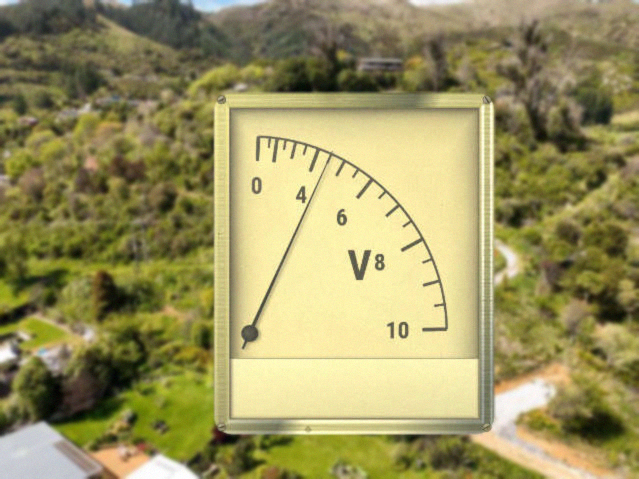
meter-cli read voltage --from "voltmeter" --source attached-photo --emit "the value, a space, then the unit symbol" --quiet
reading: 4.5 V
